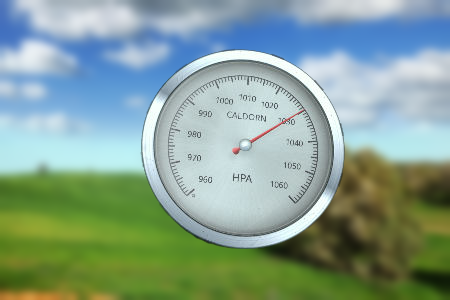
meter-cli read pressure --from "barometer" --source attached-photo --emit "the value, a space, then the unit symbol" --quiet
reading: 1030 hPa
